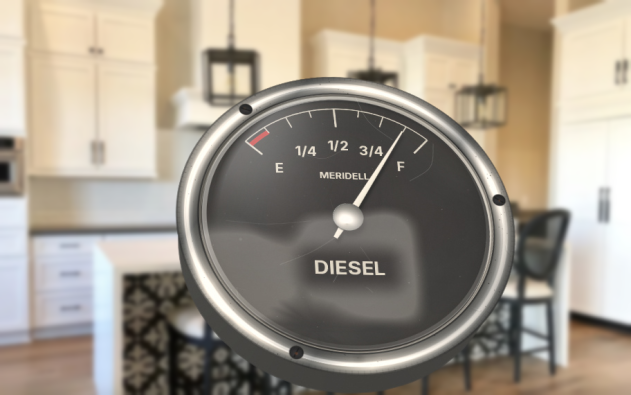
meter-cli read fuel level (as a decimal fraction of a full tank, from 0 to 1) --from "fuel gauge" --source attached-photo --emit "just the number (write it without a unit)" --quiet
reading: 0.875
